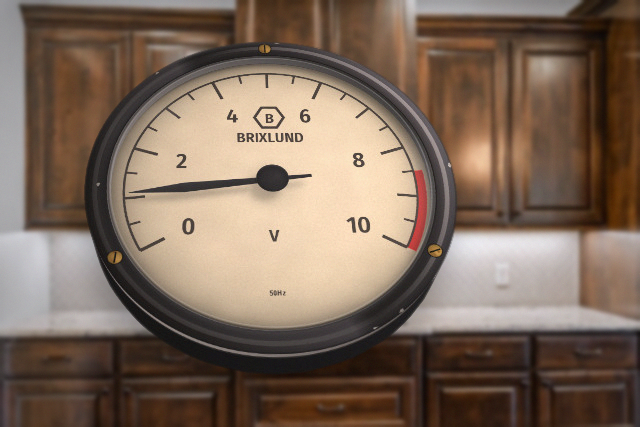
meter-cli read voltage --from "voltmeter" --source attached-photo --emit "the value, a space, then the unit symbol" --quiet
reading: 1 V
